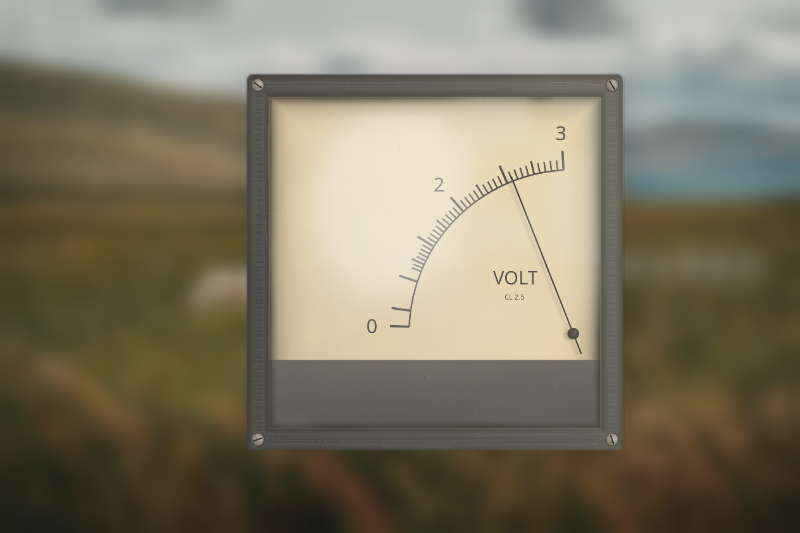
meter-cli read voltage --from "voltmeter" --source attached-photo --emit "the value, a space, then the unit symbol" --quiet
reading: 2.55 V
